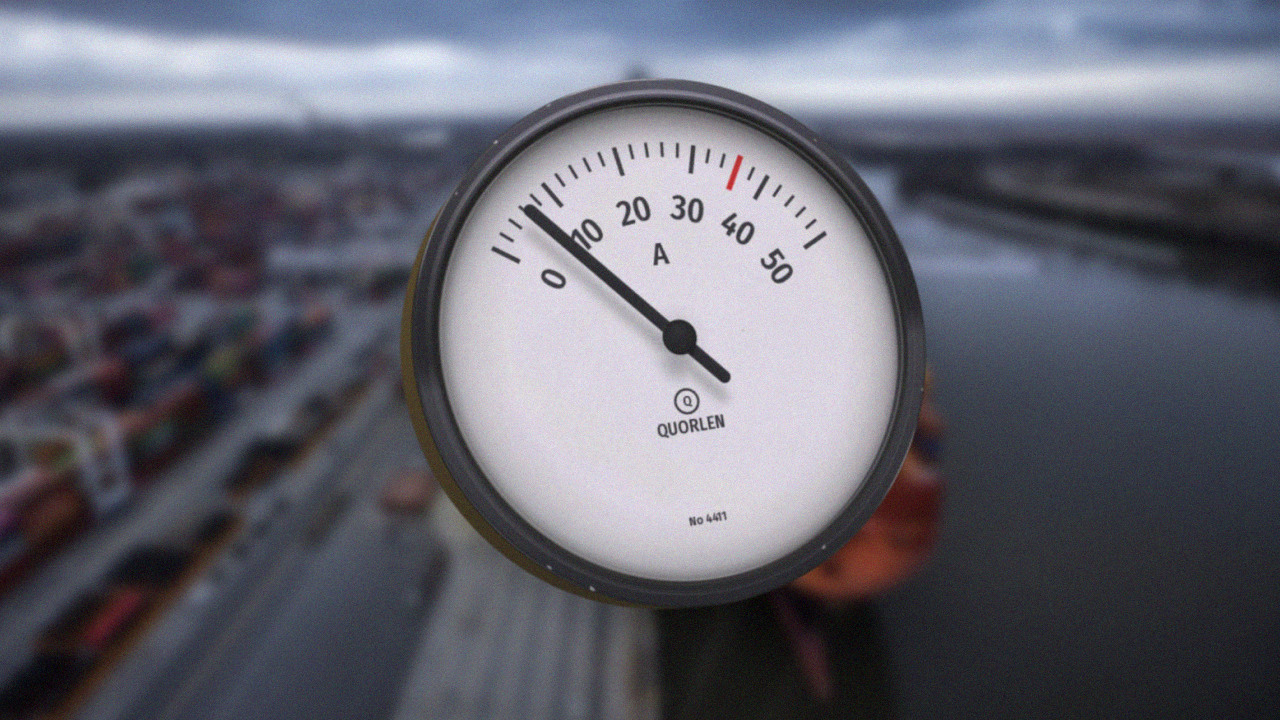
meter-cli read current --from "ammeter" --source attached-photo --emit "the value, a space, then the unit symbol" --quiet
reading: 6 A
